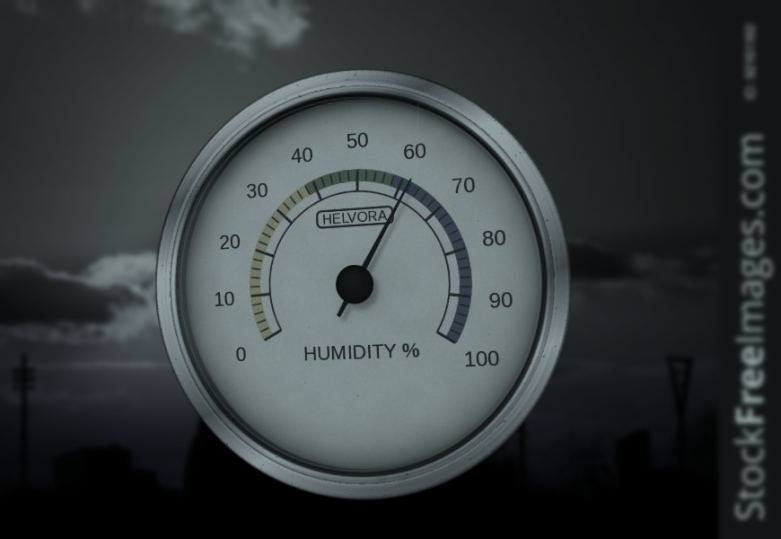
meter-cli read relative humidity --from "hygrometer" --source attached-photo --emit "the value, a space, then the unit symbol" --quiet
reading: 62 %
